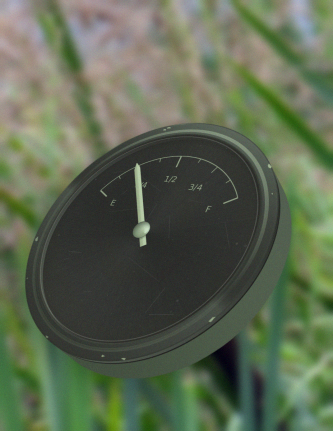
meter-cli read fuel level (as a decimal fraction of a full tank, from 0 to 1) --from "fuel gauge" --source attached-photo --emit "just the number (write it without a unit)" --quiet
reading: 0.25
